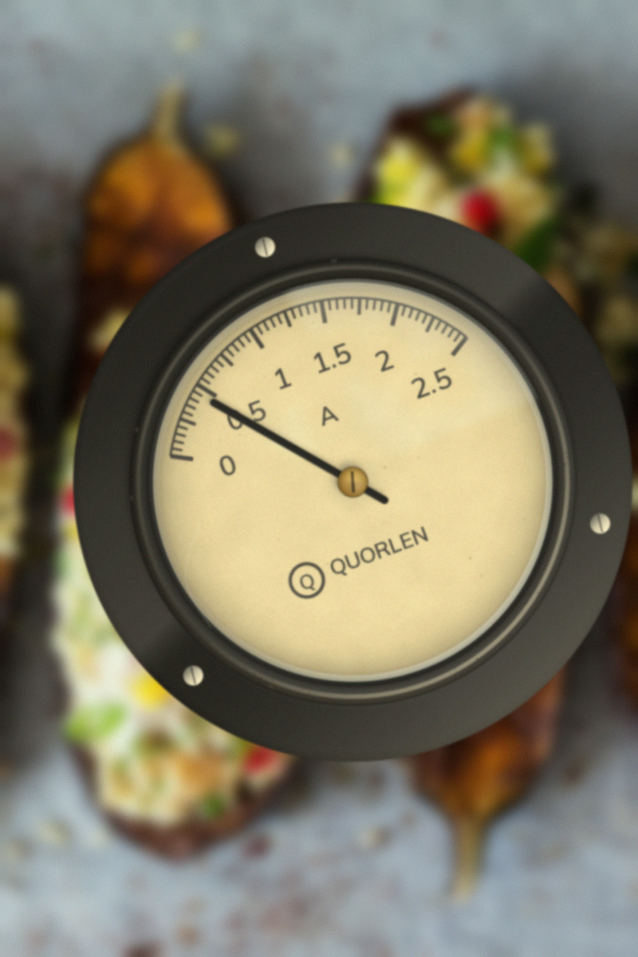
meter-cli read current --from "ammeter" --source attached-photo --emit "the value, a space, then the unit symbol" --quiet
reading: 0.45 A
